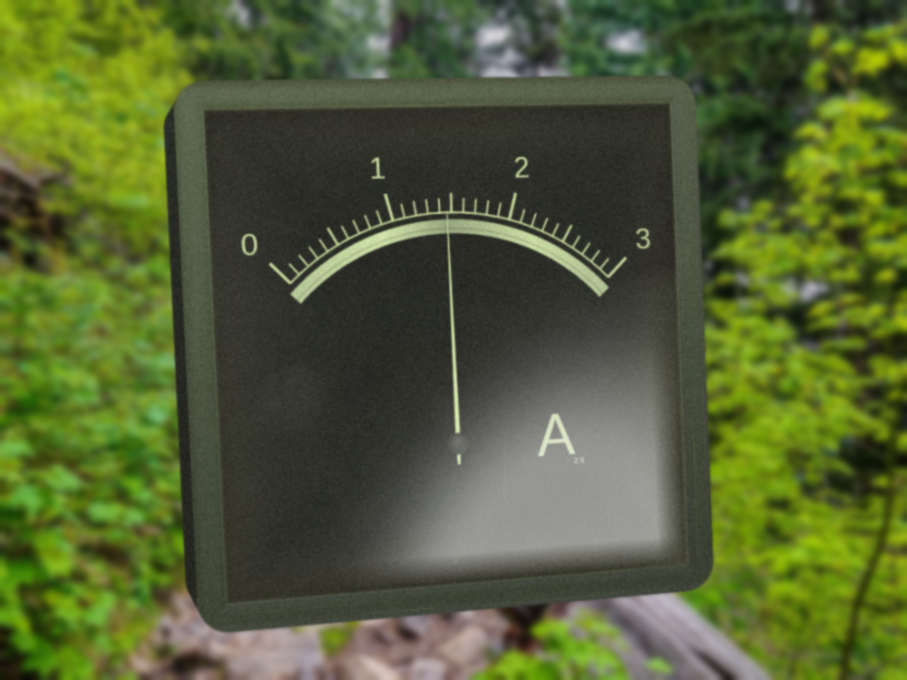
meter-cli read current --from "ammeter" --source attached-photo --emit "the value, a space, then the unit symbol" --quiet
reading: 1.45 A
